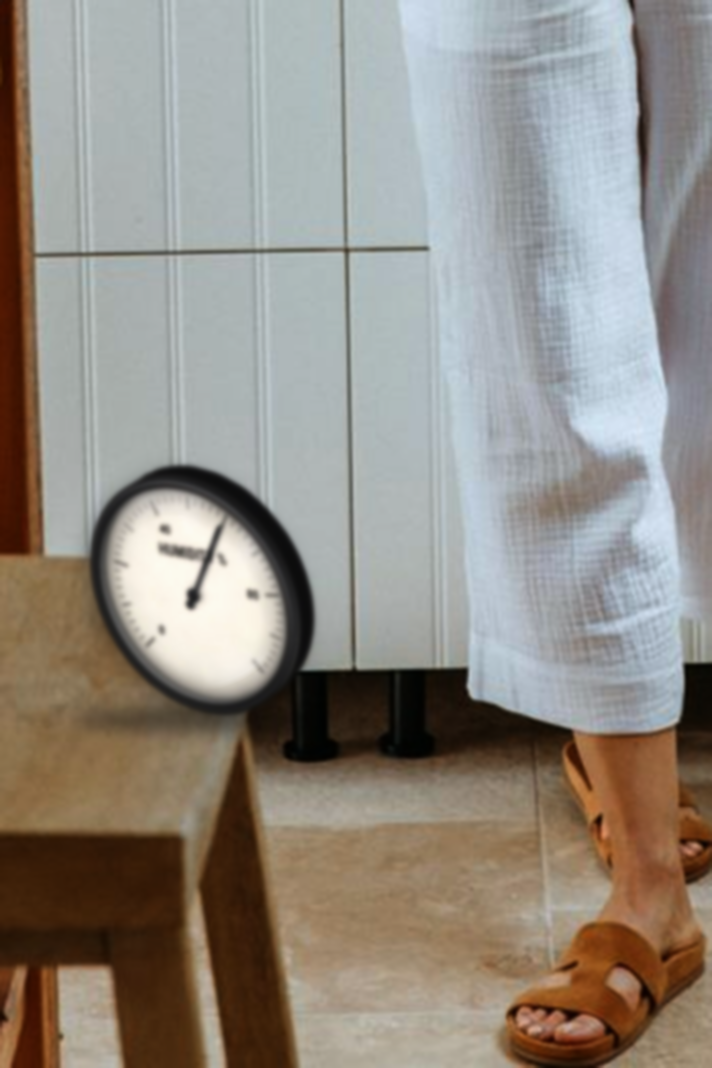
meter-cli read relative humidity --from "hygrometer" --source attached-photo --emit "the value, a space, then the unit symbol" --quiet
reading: 60 %
